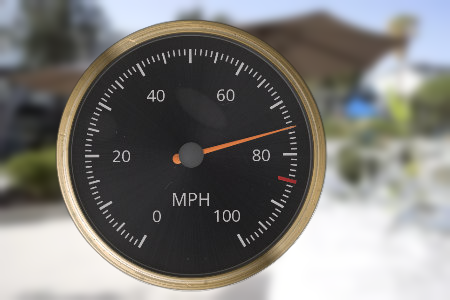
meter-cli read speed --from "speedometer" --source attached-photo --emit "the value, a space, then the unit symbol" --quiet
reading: 75 mph
